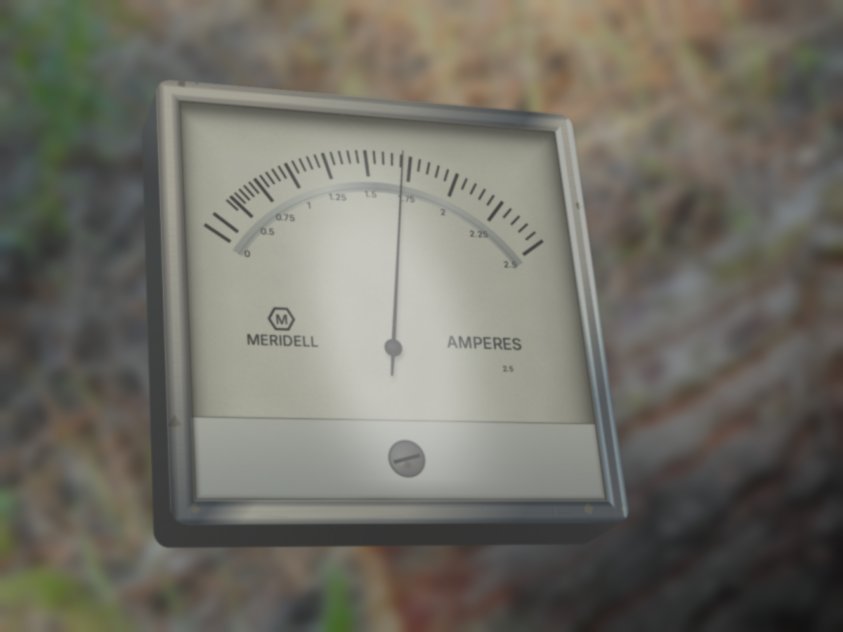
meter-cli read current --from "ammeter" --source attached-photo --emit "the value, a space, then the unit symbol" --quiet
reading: 1.7 A
